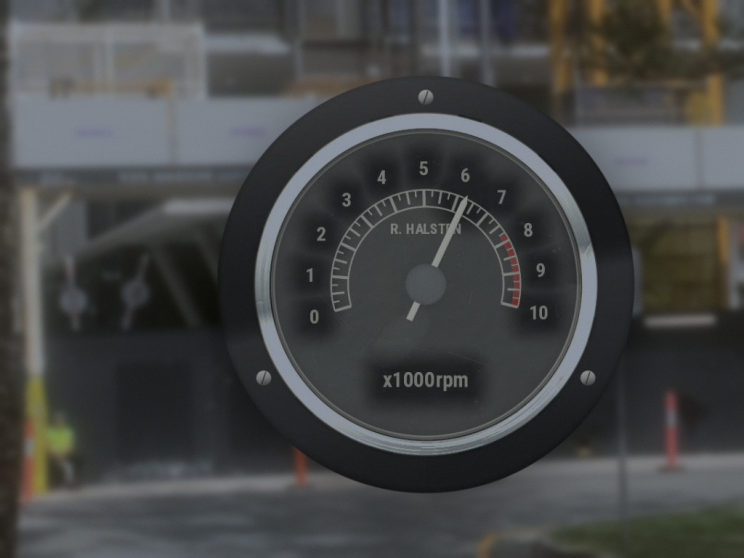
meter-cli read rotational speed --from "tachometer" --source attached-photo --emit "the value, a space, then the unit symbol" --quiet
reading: 6250 rpm
